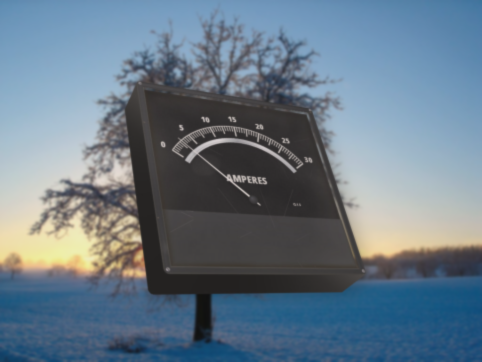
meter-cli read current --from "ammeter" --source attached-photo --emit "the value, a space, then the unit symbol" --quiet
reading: 2.5 A
